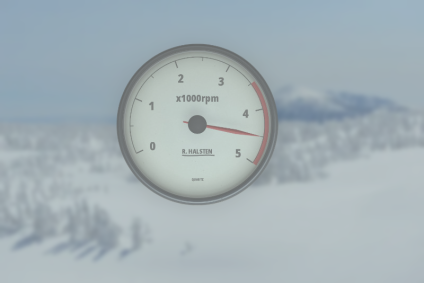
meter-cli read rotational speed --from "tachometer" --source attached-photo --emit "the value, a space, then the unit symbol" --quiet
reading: 4500 rpm
